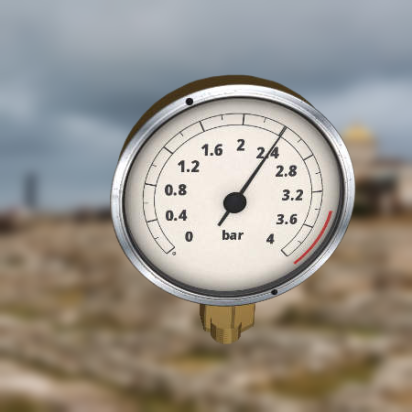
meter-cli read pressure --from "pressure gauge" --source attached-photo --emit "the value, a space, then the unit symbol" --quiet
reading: 2.4 bar
